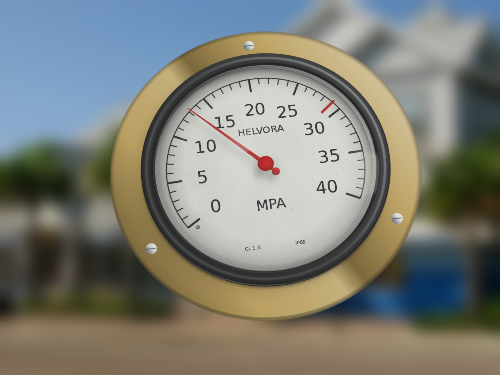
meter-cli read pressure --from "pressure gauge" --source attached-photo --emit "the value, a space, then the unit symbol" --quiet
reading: 13 MPa
